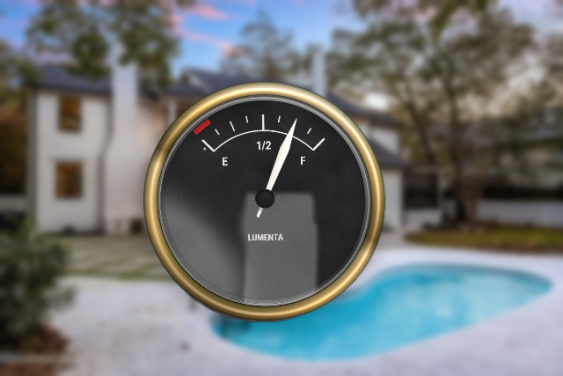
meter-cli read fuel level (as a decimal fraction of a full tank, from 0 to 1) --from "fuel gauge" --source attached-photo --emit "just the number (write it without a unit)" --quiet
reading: 0.75
